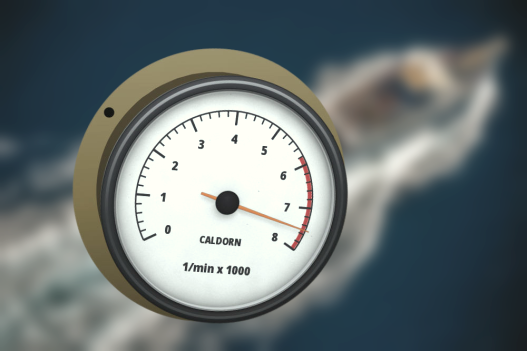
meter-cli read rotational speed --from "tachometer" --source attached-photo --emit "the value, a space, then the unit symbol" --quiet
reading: 7500 rpm
